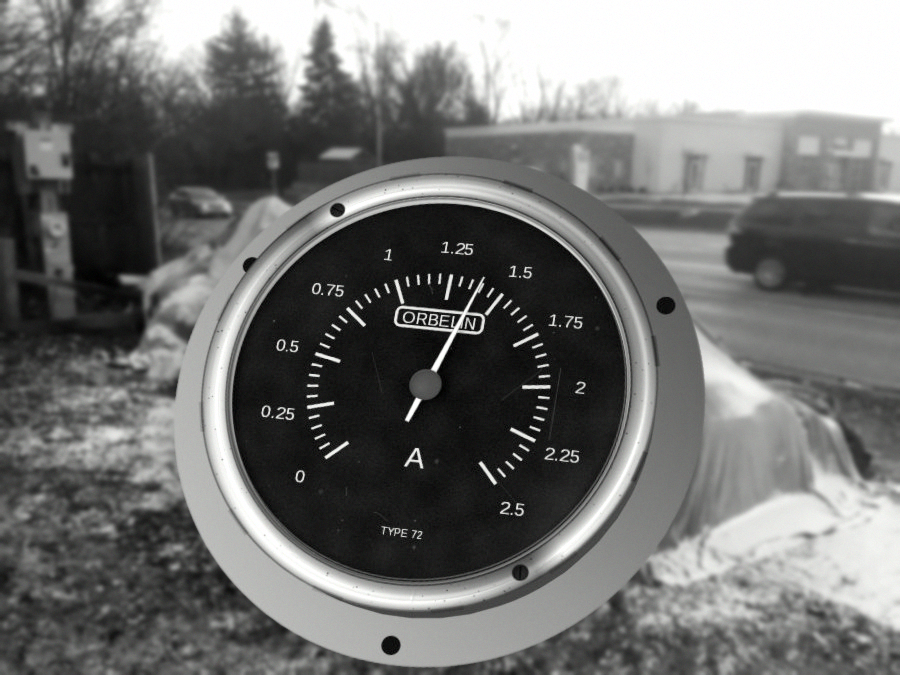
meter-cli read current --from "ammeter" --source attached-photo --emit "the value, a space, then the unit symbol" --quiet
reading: 1.4 A
